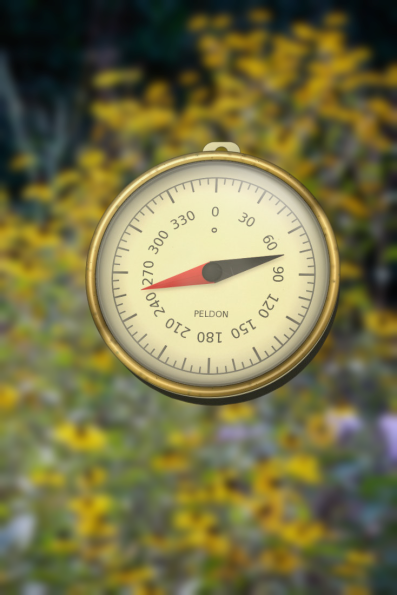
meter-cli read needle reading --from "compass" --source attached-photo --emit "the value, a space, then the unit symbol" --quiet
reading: 255 °
